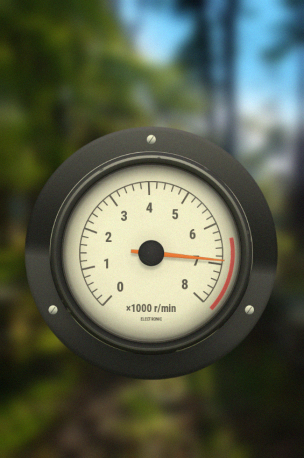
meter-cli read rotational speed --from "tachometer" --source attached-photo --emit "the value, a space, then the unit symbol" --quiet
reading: 6900 rpm
